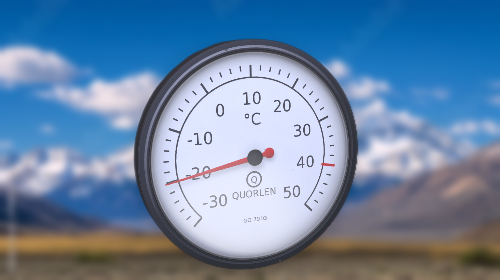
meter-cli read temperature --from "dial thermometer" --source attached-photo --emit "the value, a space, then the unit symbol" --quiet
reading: -20 °C
